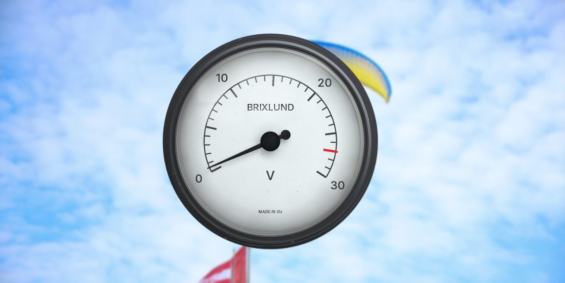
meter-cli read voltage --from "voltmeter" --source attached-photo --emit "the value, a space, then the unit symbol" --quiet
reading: 0.5 V
